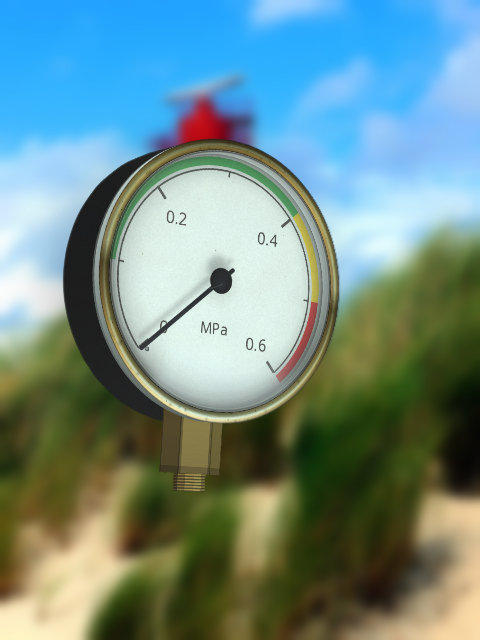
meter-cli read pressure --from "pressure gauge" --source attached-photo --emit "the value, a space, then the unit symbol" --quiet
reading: 0 MPa
